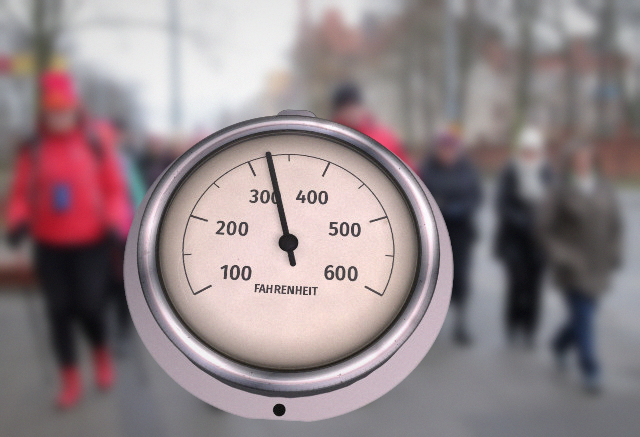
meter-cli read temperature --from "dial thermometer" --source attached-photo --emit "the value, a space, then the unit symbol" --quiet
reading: 325 °F
